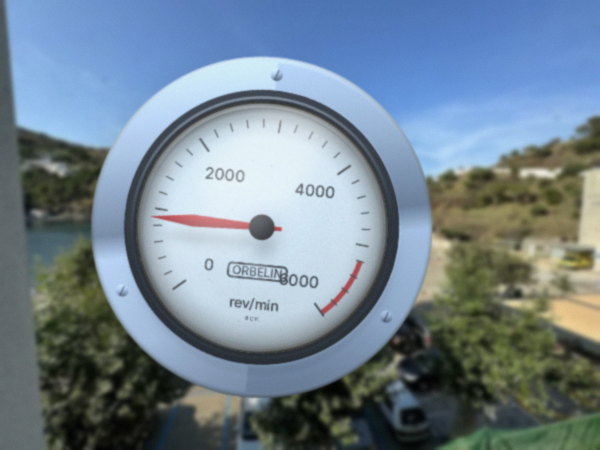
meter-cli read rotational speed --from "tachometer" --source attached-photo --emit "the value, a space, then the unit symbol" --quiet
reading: 900 rpm
